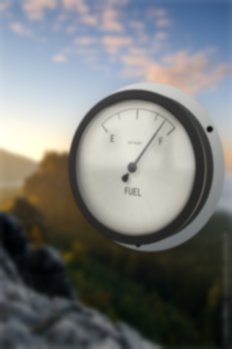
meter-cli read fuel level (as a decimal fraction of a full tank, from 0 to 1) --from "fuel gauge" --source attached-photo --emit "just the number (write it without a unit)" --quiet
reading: 0.875
